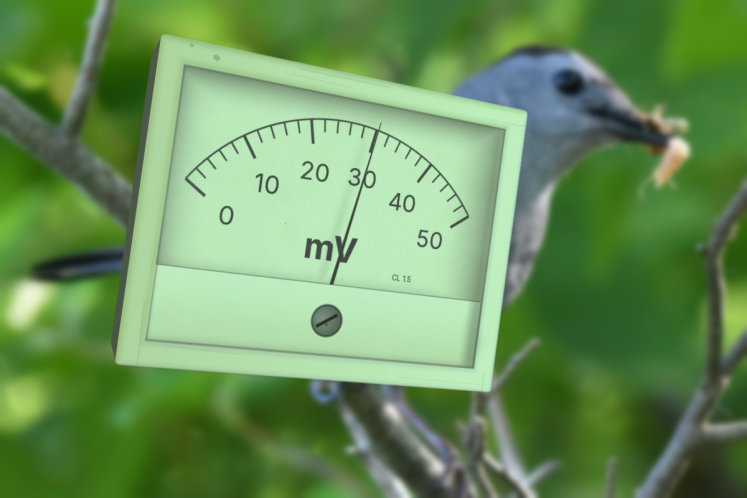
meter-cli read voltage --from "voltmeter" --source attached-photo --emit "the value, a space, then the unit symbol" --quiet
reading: 30 mV
